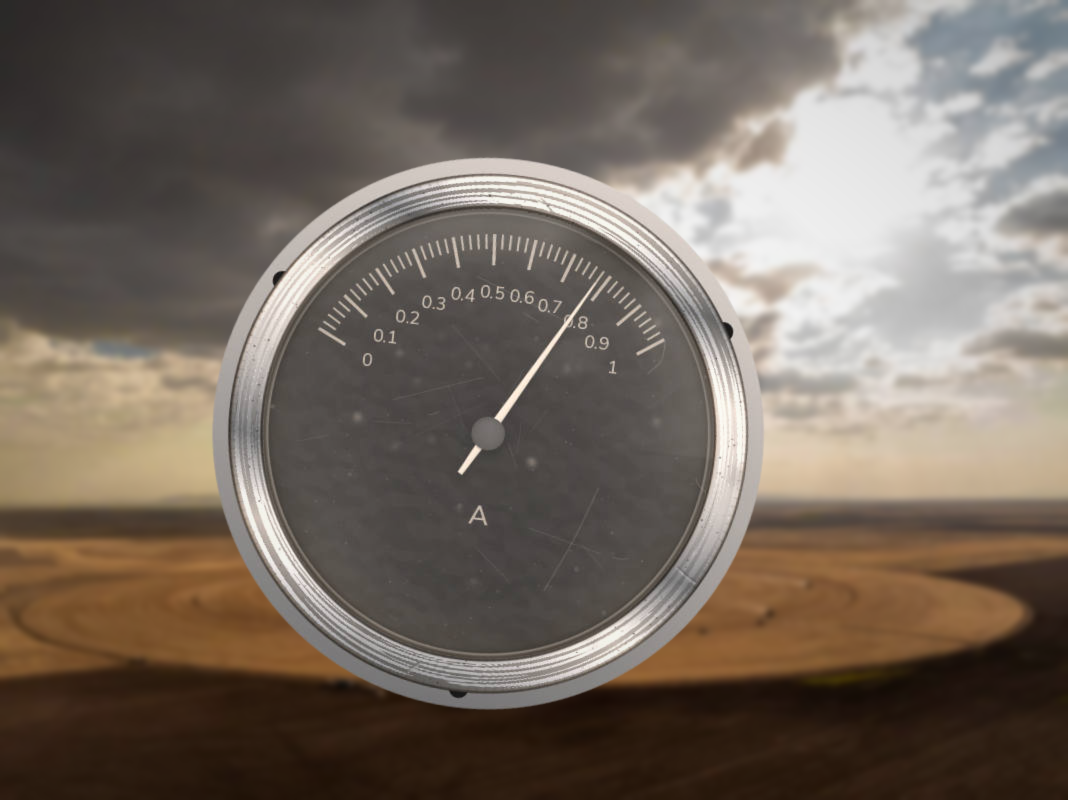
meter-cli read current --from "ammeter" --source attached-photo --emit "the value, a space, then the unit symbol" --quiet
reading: 0.78 A
